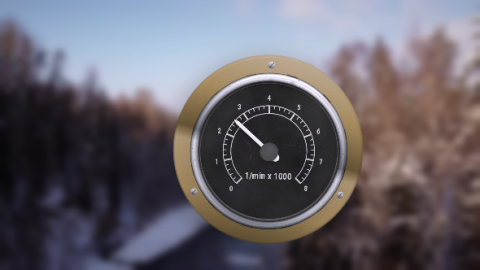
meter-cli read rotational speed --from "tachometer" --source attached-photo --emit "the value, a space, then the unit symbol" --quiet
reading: 2600 rpm
